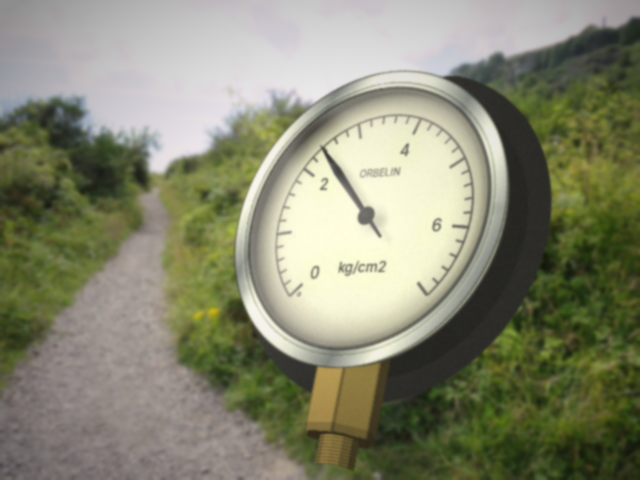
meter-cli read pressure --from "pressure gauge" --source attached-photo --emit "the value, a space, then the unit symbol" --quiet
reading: 2.4 kg/cm²
